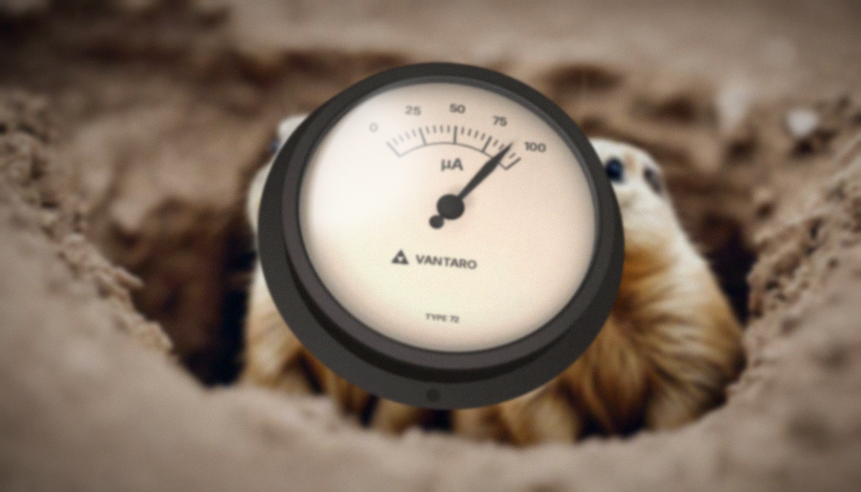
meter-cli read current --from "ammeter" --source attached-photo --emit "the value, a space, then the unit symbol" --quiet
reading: 90 µA
